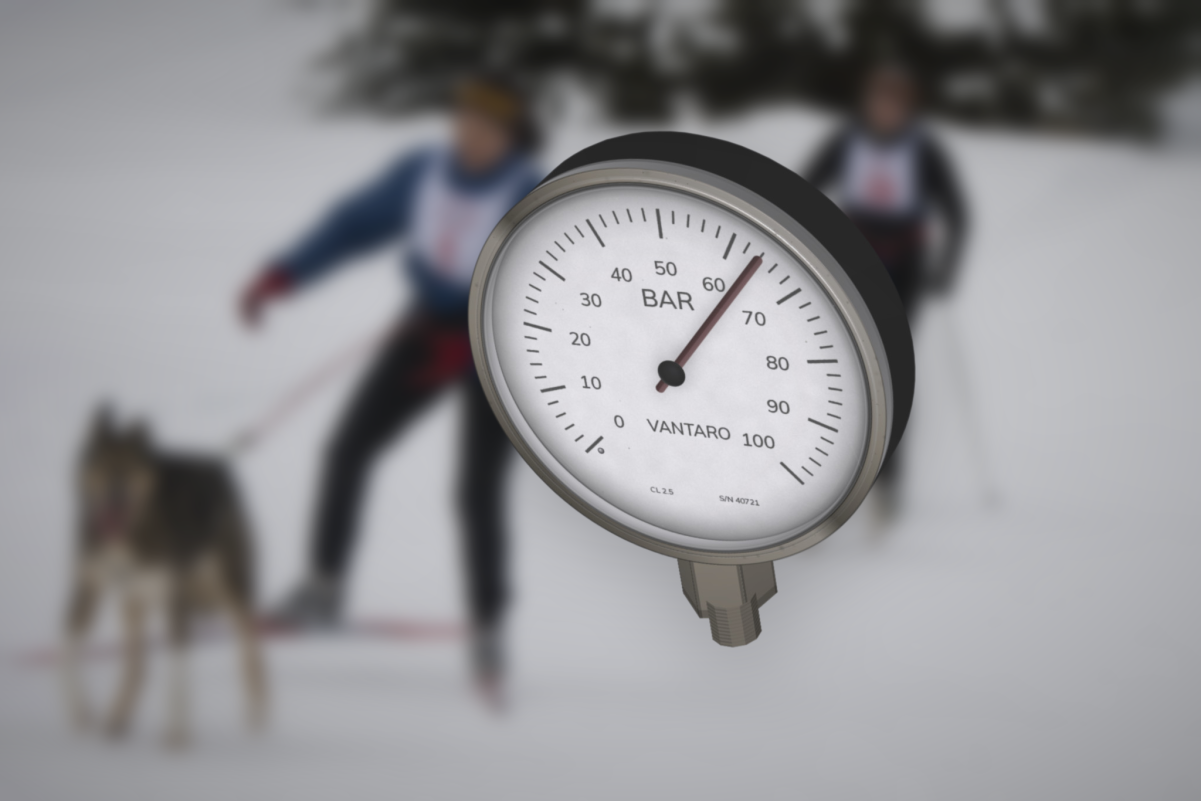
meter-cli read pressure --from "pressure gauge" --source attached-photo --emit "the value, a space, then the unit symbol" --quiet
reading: 64 bar
